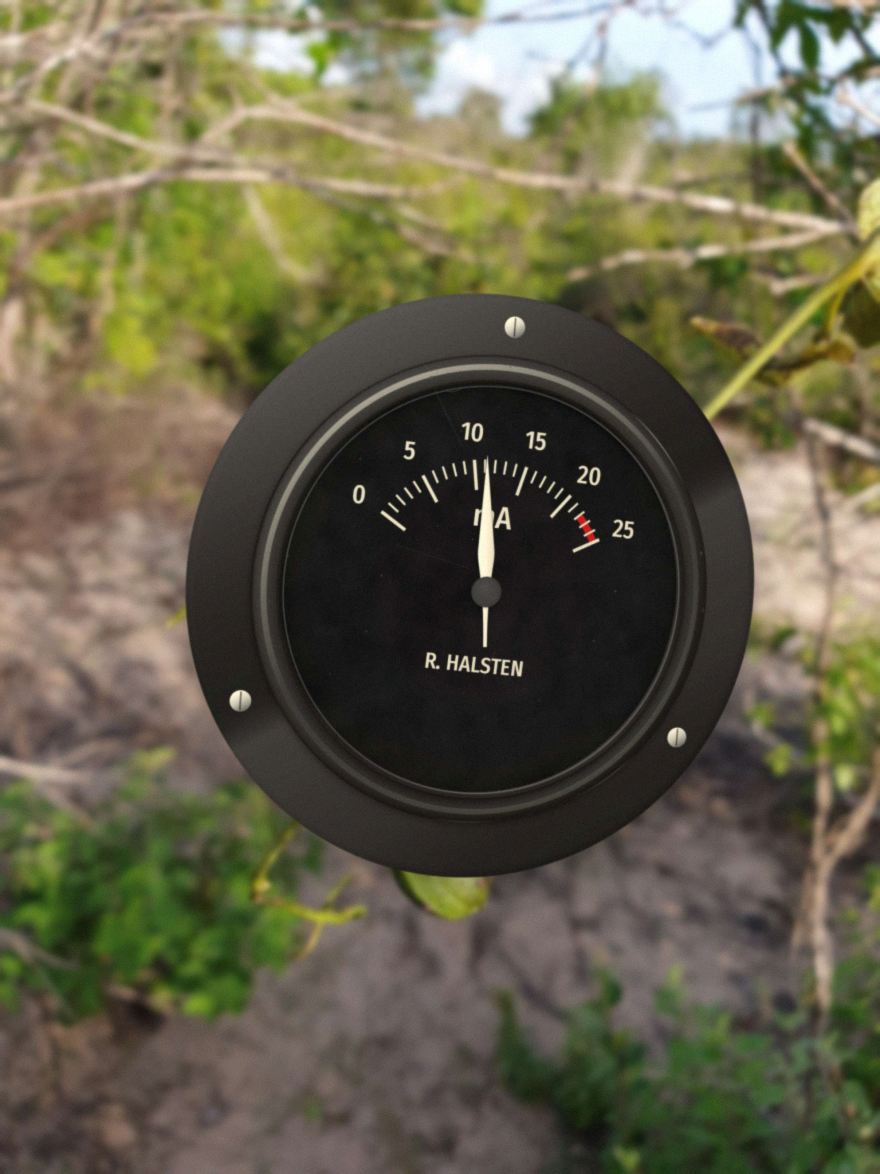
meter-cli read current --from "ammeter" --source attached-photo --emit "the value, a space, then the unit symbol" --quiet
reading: 11 mA
